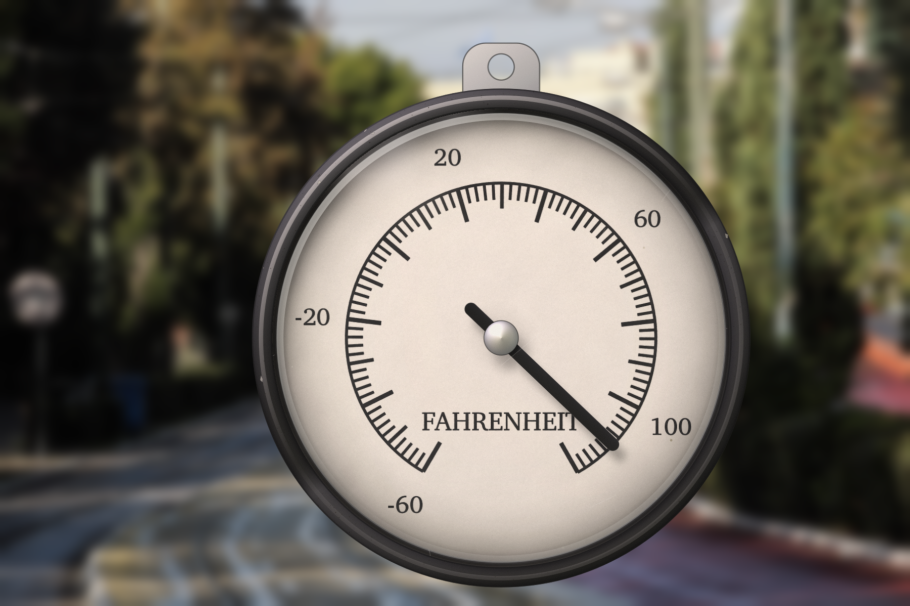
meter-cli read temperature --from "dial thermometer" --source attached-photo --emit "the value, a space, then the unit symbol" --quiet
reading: 110 °F
